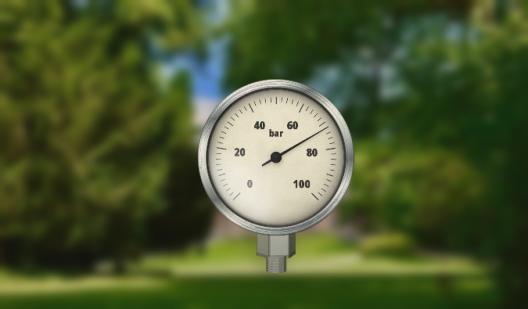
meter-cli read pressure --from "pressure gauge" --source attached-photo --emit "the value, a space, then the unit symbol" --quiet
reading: 72 bar
